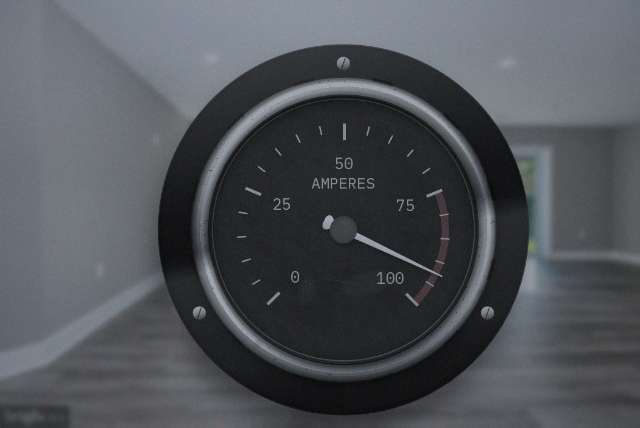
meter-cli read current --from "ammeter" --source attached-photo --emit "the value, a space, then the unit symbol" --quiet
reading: 92.5 A
